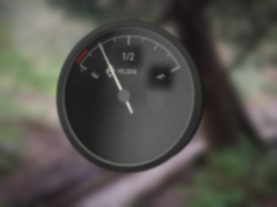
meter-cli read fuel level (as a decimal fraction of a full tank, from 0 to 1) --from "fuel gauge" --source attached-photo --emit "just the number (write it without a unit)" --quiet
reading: 0.25
